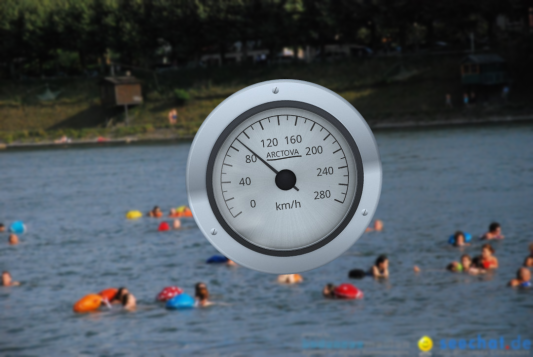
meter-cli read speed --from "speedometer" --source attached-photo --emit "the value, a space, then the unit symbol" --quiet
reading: 90 km/h
